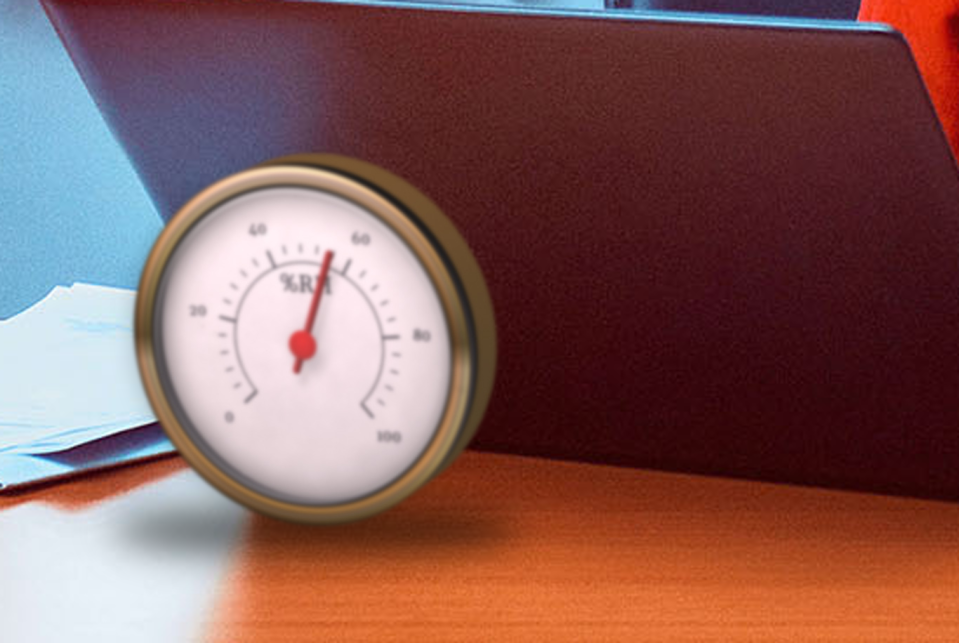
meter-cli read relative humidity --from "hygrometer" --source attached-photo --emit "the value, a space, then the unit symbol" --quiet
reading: 56 %
